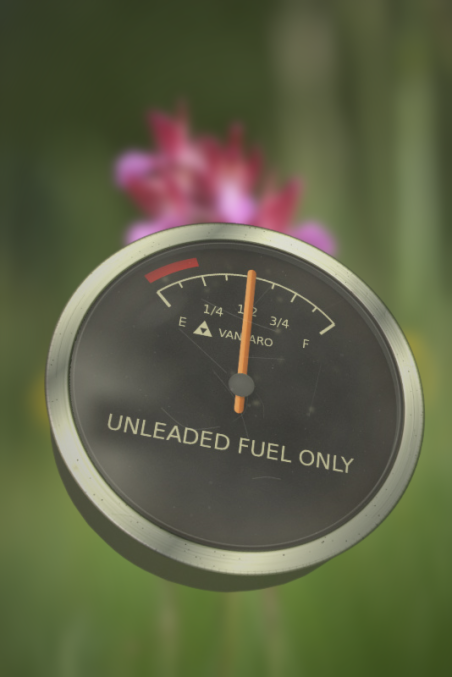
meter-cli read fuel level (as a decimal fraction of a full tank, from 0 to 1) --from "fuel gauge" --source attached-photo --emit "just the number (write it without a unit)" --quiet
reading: 0.5
